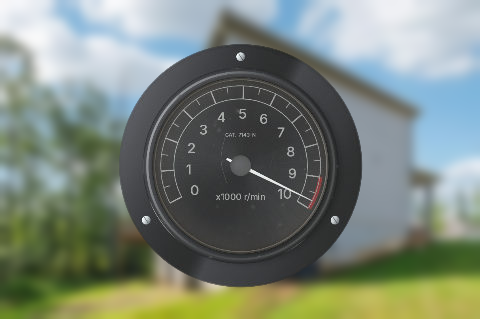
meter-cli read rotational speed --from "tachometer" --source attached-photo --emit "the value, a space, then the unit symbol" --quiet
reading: 9750 rpm
